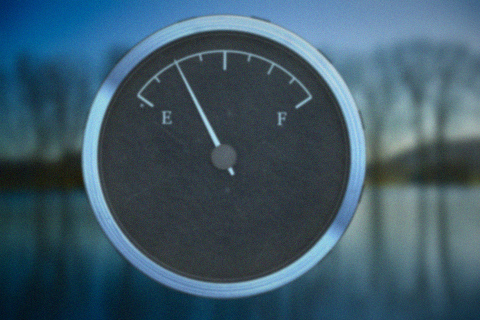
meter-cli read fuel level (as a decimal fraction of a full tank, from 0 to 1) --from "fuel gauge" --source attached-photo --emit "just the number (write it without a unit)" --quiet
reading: 0.25
